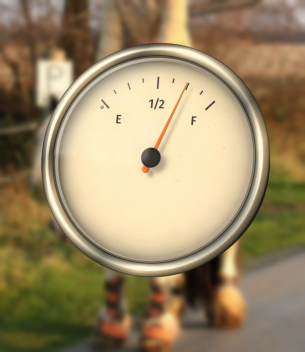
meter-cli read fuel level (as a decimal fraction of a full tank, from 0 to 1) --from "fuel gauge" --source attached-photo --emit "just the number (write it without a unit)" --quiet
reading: 0.75
